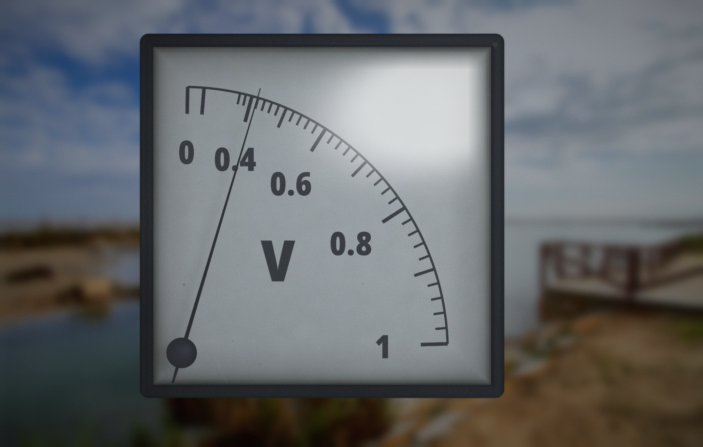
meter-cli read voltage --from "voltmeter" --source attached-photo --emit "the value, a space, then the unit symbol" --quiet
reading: 0.42 V
